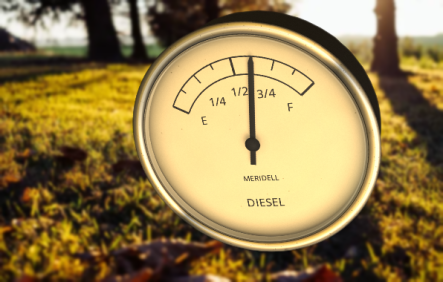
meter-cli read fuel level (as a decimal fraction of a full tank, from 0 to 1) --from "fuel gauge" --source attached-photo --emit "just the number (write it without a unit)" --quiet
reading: 0.625
